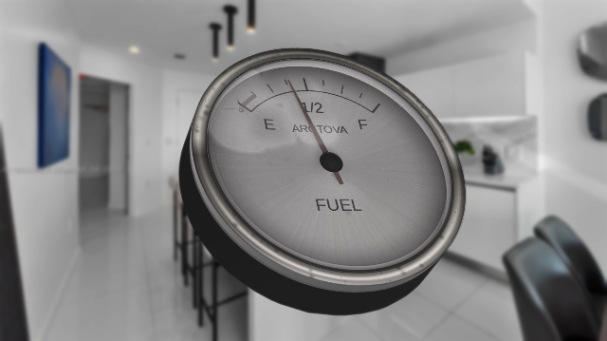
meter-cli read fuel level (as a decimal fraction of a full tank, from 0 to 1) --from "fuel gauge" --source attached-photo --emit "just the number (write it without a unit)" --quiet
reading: 0.375
